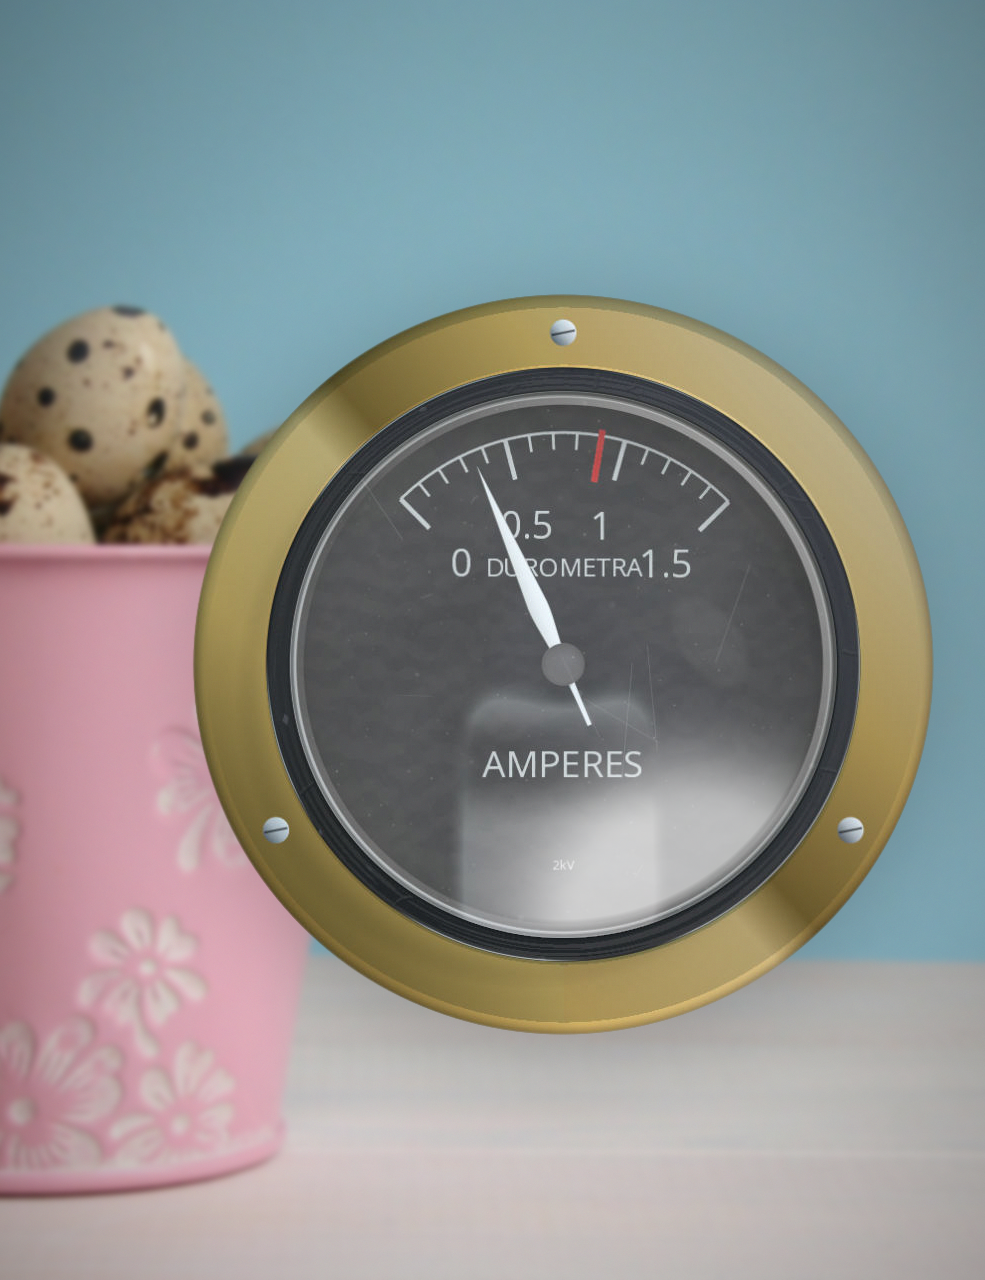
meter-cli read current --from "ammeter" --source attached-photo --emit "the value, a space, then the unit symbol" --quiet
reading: 0.35 A
